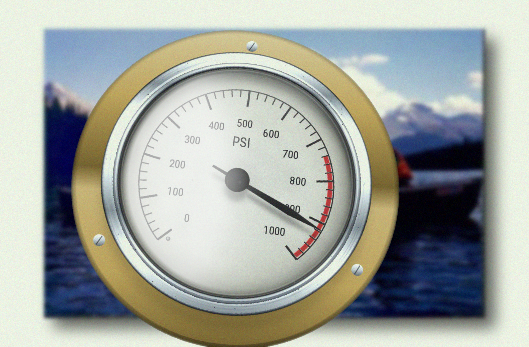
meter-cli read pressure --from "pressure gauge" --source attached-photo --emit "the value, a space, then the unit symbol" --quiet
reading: 920 psi
